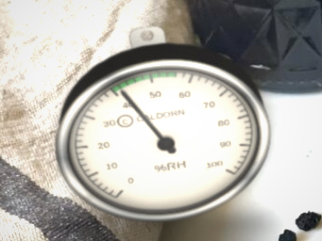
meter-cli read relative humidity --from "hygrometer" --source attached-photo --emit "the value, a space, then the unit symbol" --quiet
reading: 42 %
